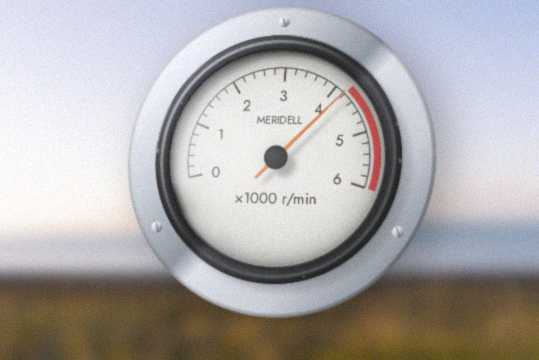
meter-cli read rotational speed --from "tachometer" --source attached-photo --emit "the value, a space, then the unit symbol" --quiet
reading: 4200 rpm
